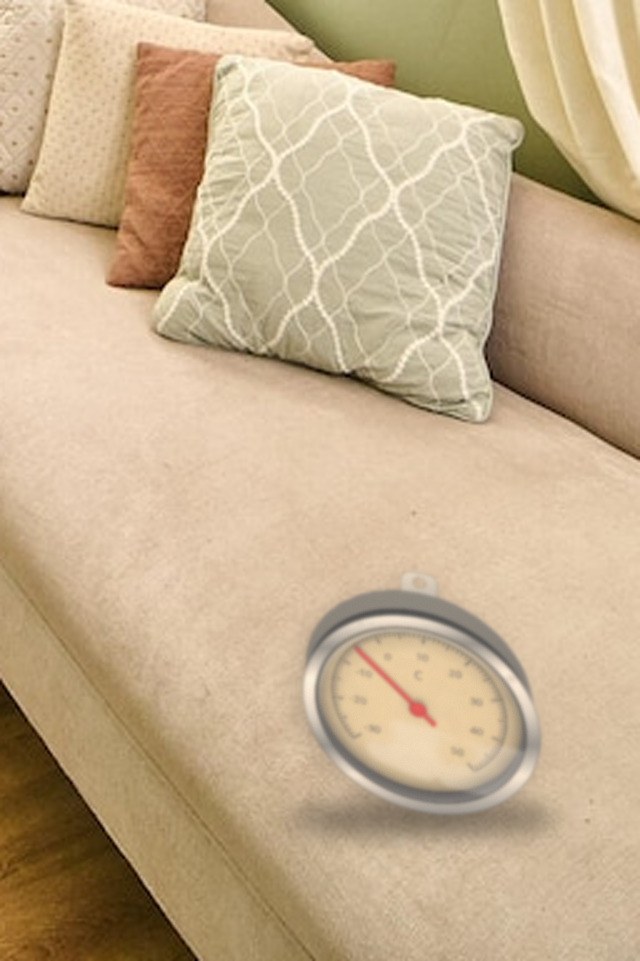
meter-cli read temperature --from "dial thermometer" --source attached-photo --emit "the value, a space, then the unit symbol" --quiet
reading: -5 °C
